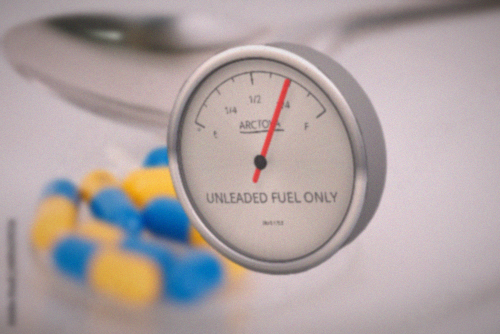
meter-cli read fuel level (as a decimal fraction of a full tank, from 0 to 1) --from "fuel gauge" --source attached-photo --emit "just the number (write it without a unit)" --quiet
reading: 0.75
